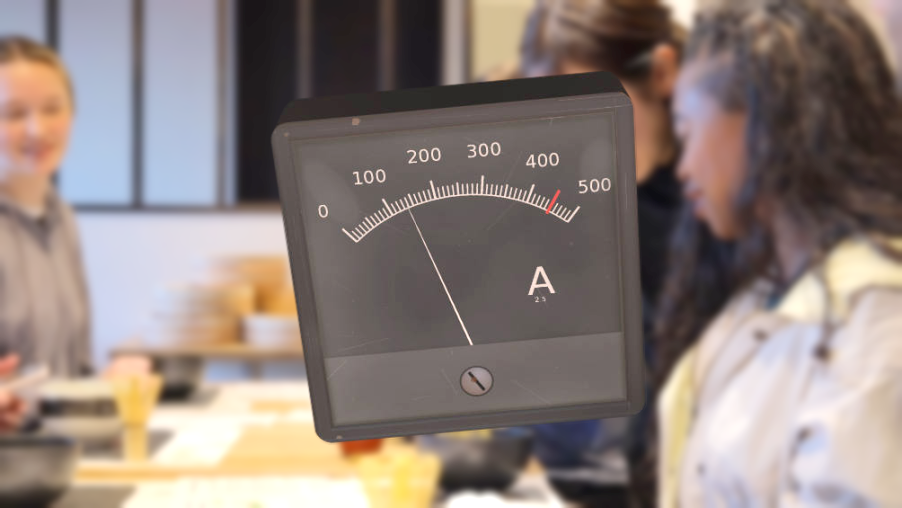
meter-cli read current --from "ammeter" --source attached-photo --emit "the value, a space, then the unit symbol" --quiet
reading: 140 A
